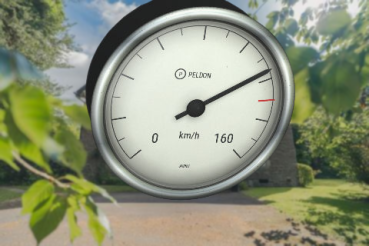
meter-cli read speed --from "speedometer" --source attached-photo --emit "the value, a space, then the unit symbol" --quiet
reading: 115 km/h
